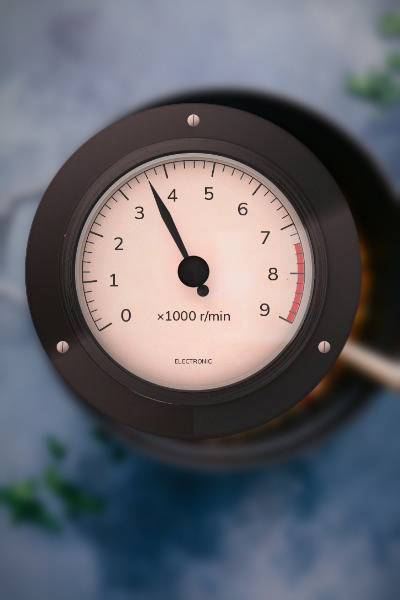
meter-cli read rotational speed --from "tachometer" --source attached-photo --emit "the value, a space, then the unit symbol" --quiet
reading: 3600 rpm
